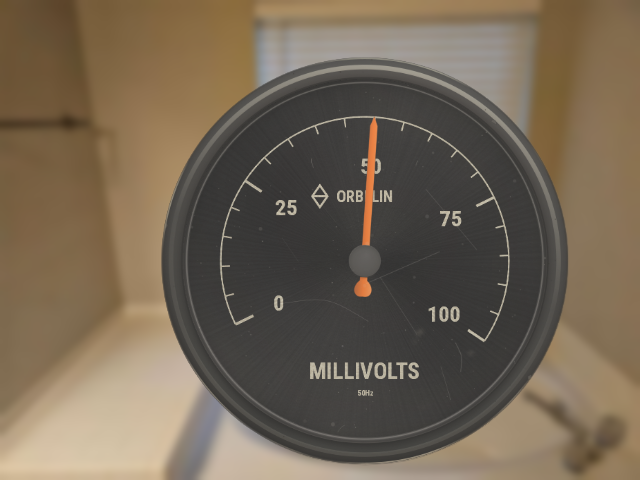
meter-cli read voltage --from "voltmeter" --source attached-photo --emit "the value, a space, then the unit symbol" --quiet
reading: 50 mV
